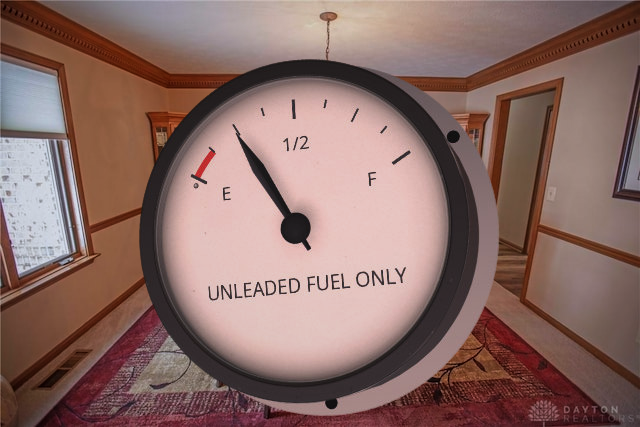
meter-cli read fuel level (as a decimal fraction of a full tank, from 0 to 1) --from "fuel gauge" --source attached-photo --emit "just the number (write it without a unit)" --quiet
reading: 0.25
